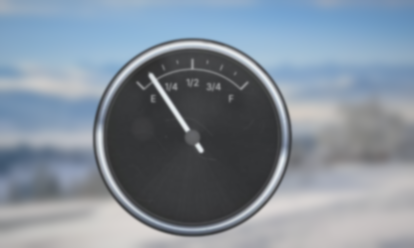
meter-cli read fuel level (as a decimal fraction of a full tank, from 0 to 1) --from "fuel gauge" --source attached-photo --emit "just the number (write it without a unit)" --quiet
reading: 0.125
